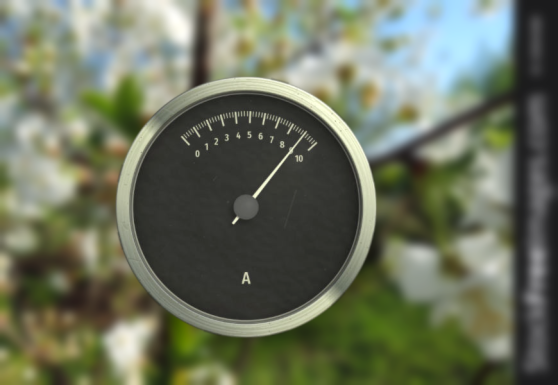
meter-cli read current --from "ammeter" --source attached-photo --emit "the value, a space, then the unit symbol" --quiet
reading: 9 A
